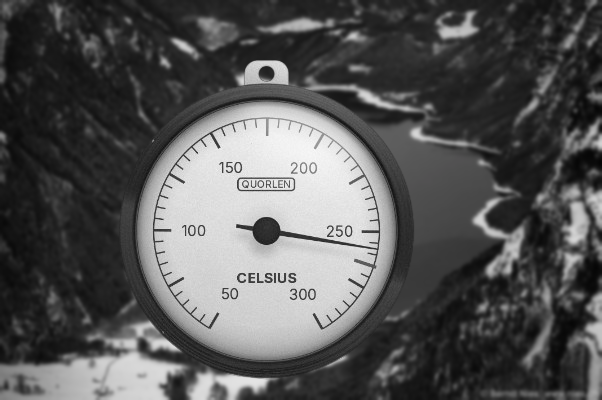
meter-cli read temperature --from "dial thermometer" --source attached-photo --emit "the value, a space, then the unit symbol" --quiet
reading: 257.5 °C
